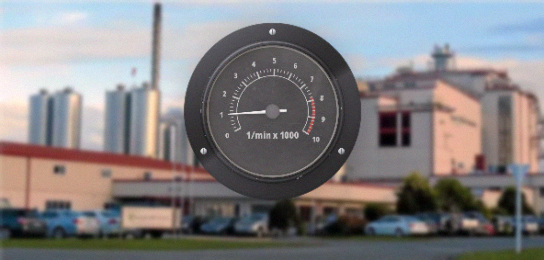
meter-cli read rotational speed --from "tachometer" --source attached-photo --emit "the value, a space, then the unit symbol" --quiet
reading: 1000 rpm
